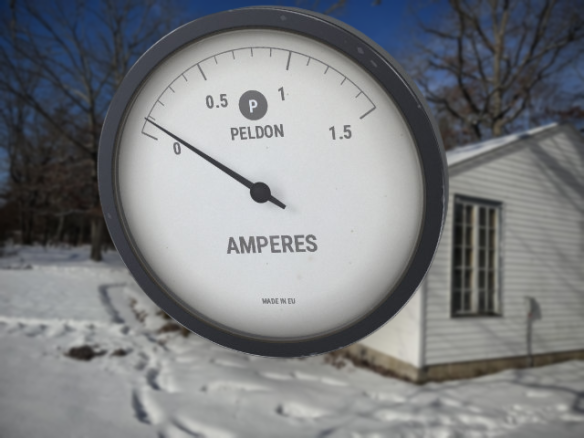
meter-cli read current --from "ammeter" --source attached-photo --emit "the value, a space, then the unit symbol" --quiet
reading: 0.1 A
